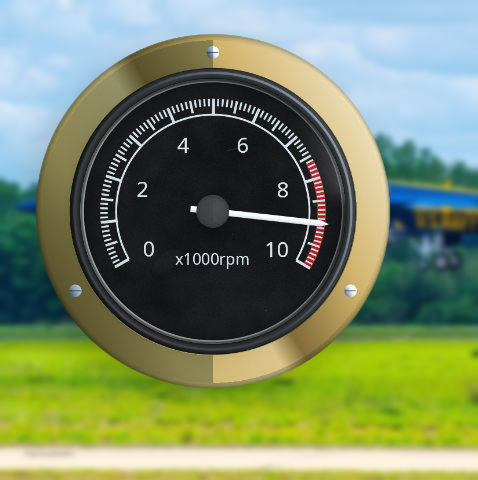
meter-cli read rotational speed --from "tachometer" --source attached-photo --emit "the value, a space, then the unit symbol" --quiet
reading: 9000 rpm
